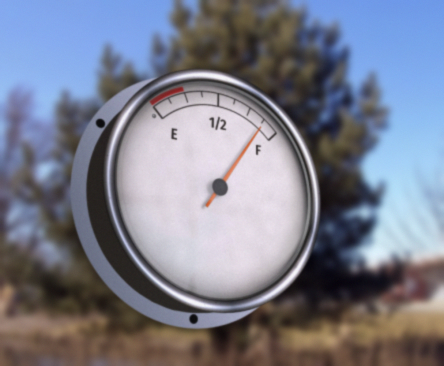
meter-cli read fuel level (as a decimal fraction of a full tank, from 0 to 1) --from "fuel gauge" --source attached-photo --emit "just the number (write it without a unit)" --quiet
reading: 0.875
